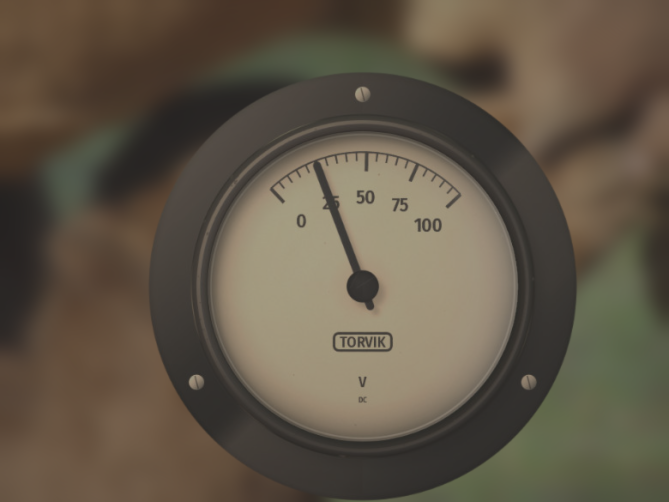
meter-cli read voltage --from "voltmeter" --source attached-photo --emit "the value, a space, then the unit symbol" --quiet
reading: 25 V
